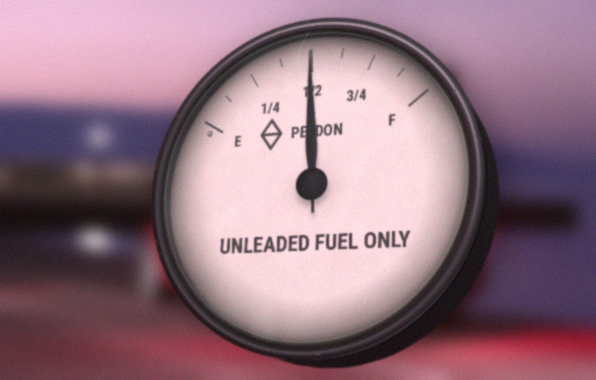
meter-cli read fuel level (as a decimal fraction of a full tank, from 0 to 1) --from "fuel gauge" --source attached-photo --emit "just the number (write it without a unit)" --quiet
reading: 0.5
